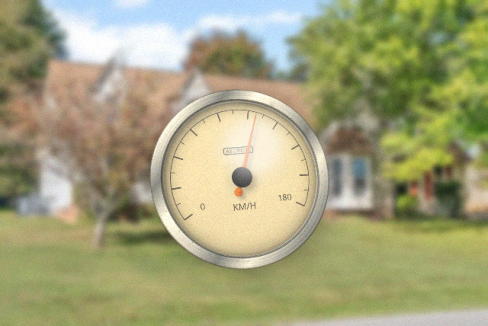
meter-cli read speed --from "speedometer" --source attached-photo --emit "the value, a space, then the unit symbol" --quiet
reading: 105 km/h
